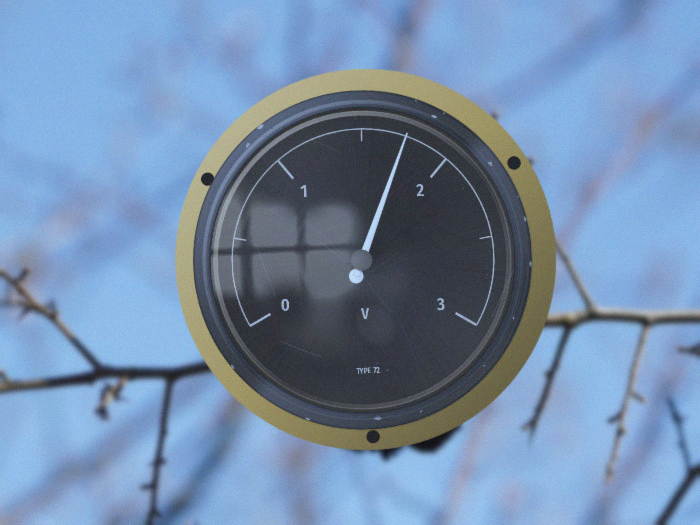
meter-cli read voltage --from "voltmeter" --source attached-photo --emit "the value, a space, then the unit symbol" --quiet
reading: 1.75 V
